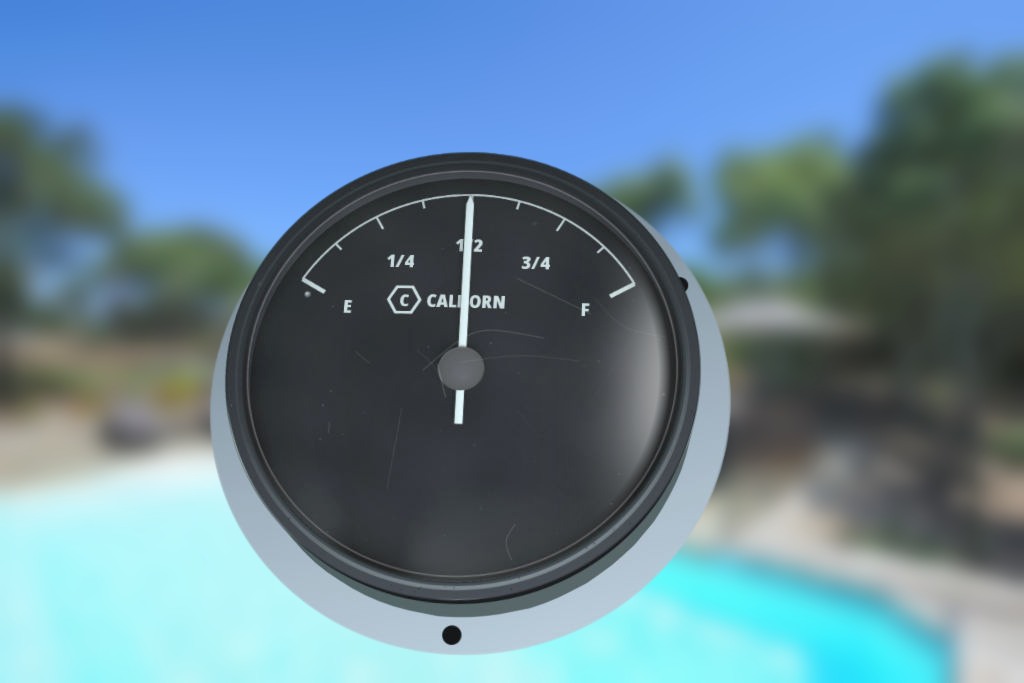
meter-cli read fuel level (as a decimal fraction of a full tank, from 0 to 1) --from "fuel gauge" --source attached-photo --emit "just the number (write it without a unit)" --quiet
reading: 0.5
